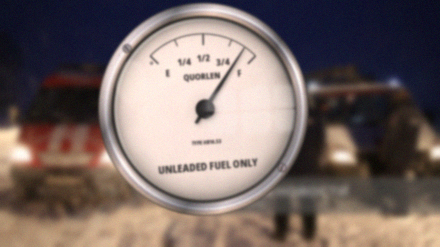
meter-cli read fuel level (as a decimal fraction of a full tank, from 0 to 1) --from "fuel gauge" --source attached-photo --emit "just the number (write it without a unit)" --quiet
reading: 0.875
